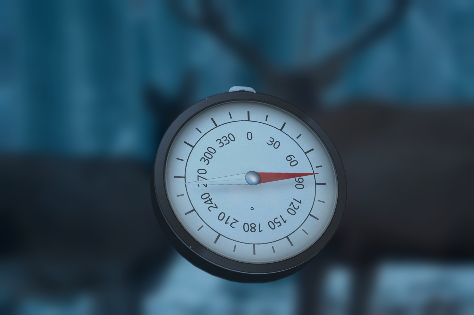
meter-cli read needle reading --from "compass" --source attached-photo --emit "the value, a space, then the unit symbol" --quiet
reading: 82.5 °
